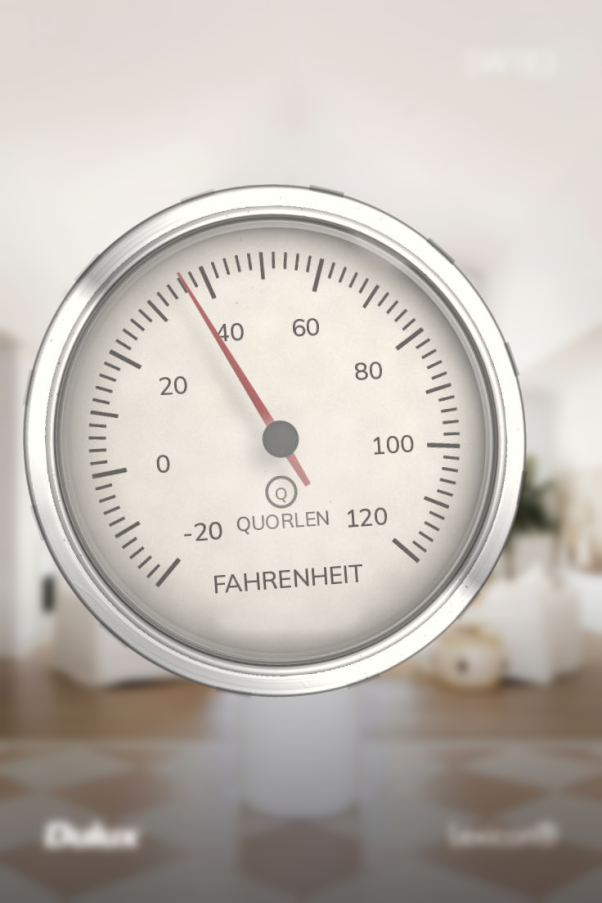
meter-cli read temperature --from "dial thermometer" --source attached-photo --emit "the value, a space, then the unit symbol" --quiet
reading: 36 °F
